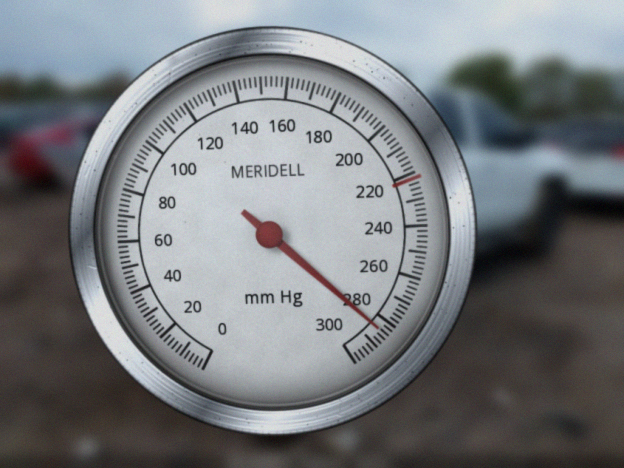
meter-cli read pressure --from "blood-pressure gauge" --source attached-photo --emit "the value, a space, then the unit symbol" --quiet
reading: 284 mmHg
